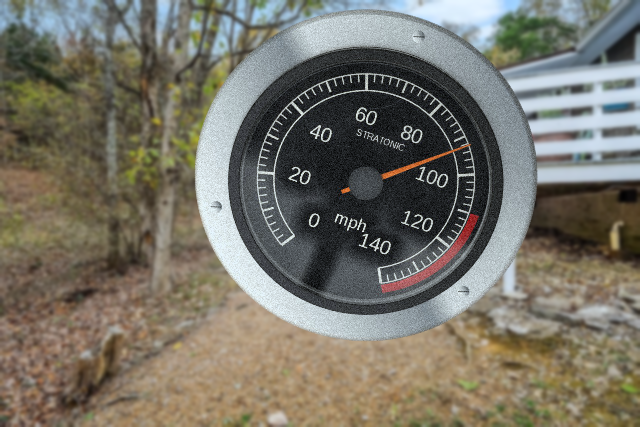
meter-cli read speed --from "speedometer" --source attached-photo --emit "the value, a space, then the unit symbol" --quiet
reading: 92 mph
